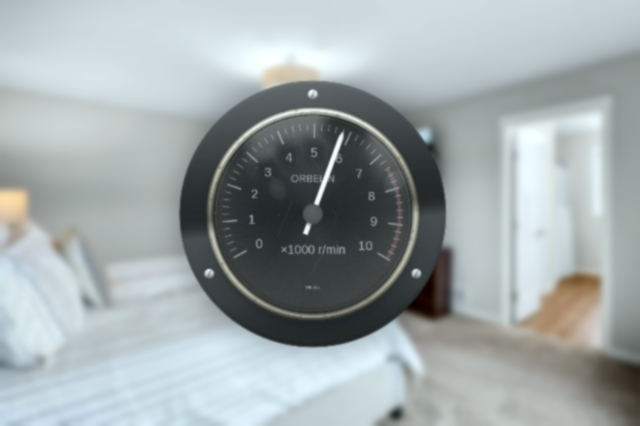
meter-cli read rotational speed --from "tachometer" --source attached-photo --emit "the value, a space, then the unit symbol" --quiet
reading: 5800 rpm
